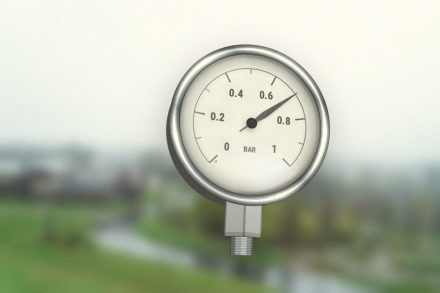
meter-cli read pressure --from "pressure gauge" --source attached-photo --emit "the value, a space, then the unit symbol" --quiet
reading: 0.7 bar
